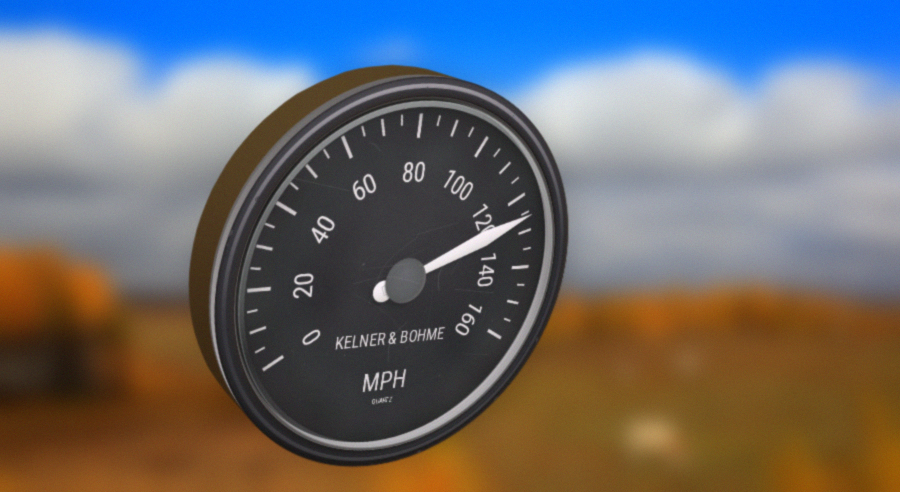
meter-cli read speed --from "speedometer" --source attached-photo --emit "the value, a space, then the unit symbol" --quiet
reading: 125 mph
